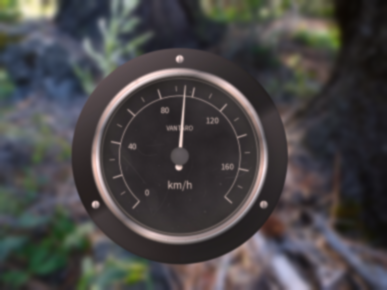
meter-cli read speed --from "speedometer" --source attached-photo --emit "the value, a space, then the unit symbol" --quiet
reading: 95 km/h
